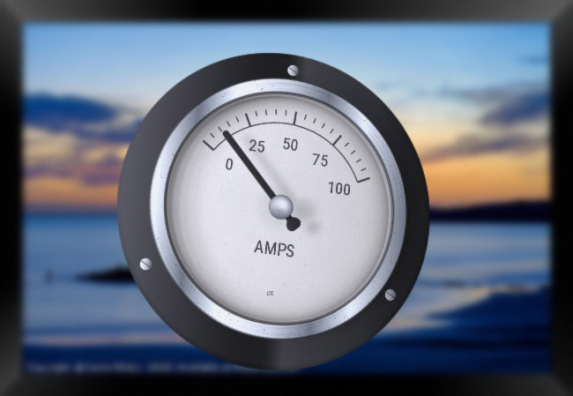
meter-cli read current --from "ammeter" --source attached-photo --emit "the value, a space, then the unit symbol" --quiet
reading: 10 A
